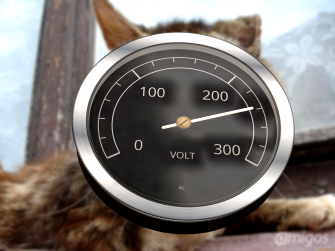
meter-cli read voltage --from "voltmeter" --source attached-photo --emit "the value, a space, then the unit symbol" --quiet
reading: 240 V
